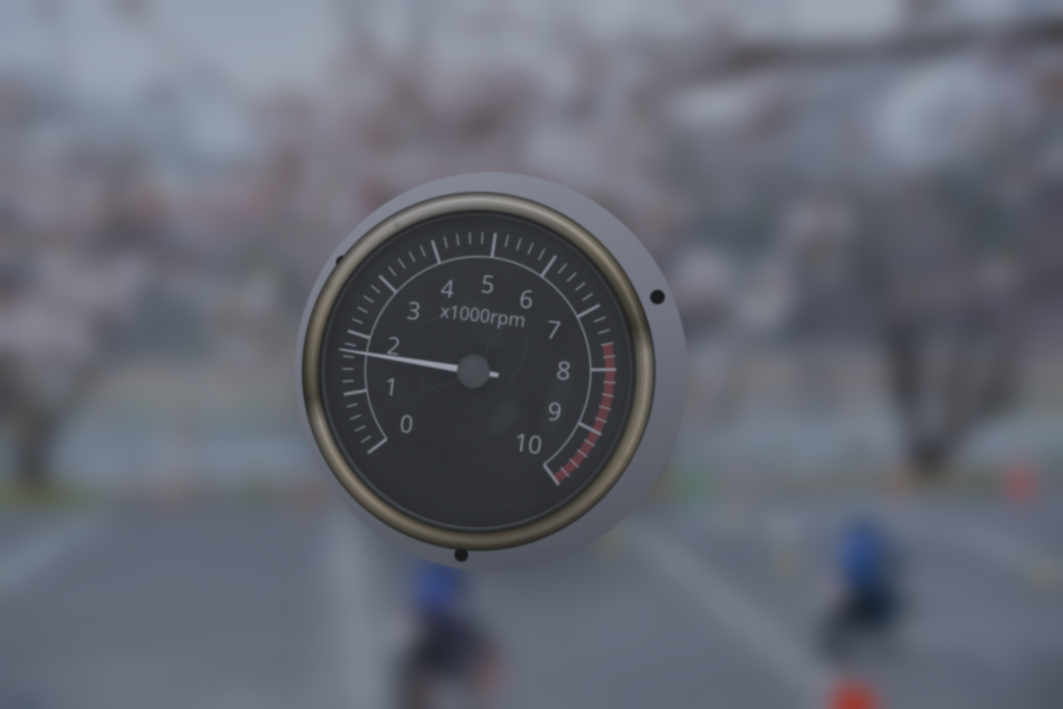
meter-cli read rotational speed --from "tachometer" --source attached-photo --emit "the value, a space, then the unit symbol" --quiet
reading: 1700 rpm
